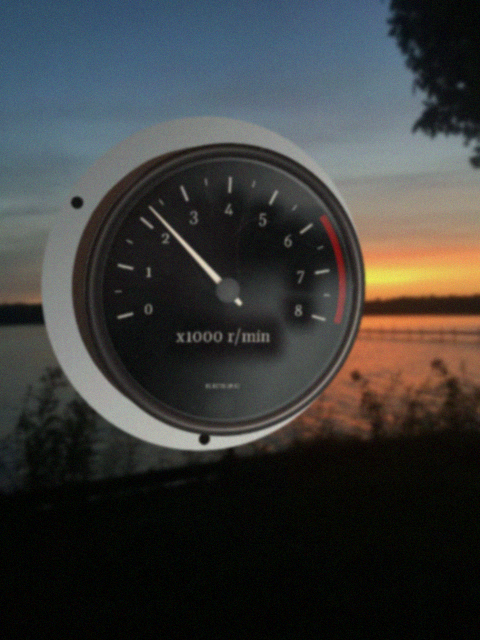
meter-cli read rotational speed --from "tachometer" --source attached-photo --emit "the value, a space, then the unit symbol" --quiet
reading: 2250 rpm
